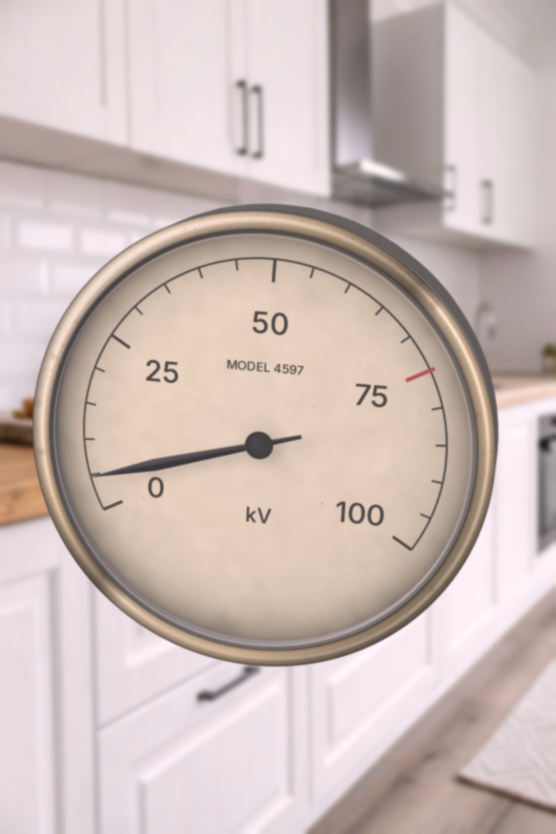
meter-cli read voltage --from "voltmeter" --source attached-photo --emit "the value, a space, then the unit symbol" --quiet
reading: 5 kV
